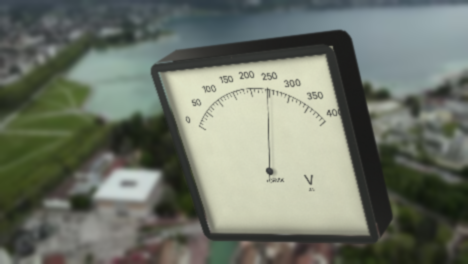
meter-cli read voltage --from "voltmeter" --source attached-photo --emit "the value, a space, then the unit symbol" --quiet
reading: 250 V
